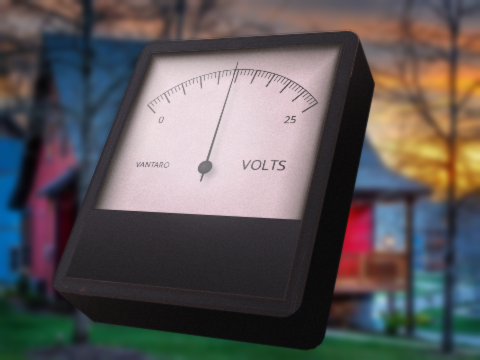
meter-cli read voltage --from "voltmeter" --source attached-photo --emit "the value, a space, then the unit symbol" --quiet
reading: 12.5 V
